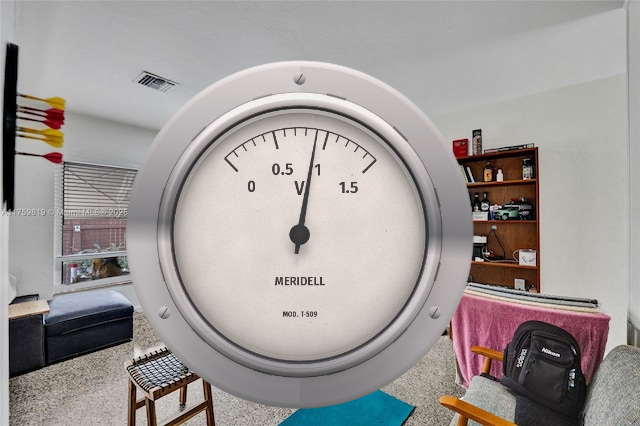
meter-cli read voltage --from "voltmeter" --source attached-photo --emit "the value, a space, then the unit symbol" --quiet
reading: 0.9 V
